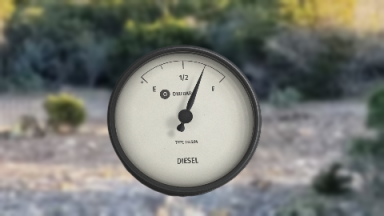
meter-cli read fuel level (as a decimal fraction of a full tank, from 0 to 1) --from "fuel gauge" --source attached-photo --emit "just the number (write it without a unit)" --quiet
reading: 0.75
